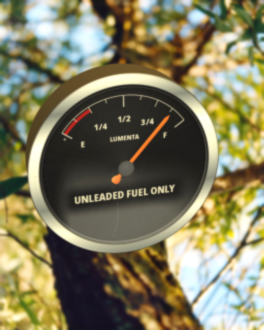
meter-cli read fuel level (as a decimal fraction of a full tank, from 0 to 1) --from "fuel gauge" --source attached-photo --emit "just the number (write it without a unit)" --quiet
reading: 0.875
